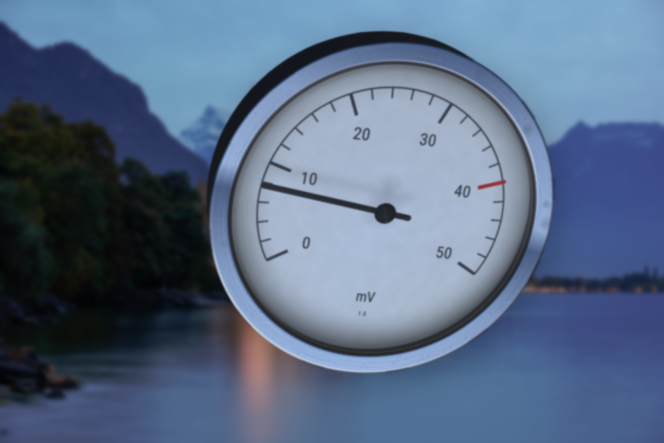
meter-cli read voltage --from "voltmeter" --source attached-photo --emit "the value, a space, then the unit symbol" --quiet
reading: 8 mV
